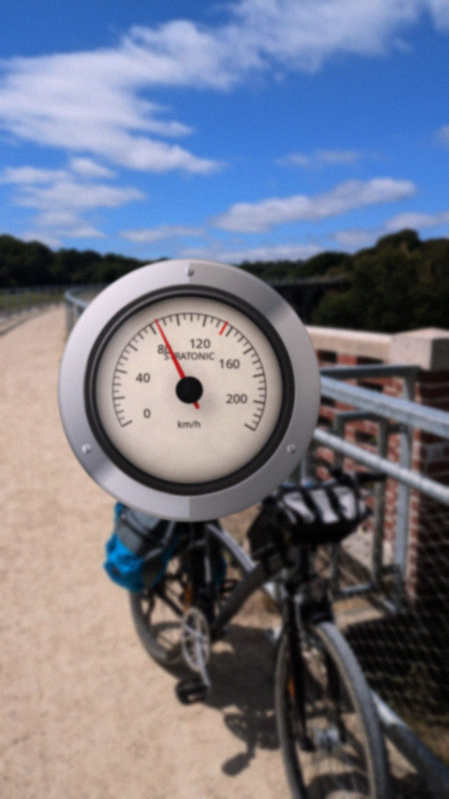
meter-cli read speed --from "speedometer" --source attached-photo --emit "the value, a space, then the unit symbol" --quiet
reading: 85 km/h
